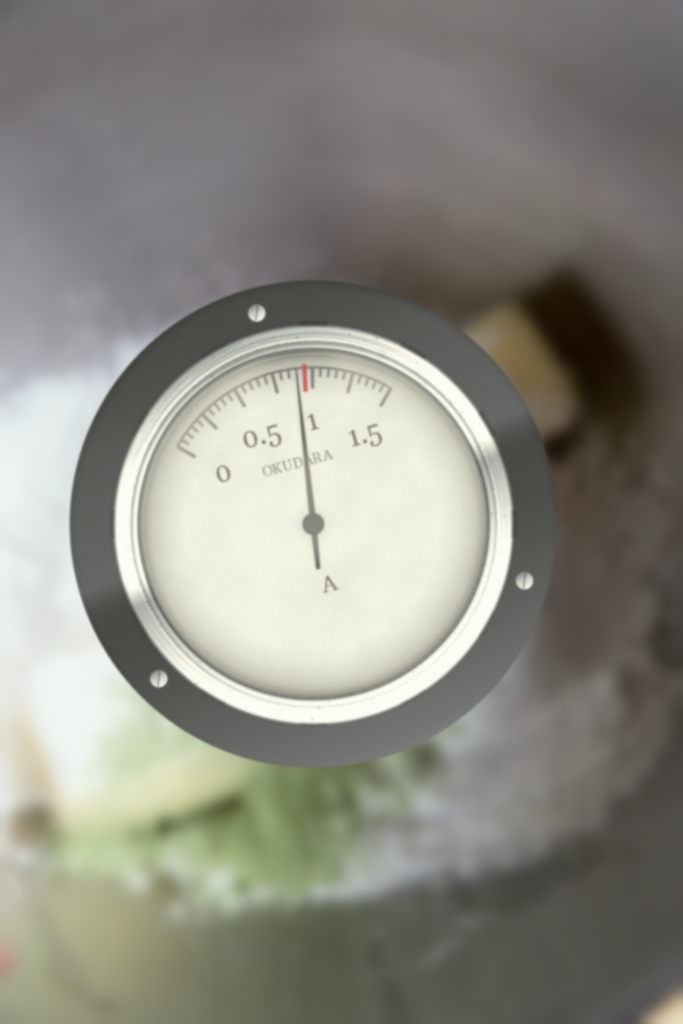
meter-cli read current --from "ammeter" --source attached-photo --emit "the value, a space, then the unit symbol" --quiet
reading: 0.9 A
